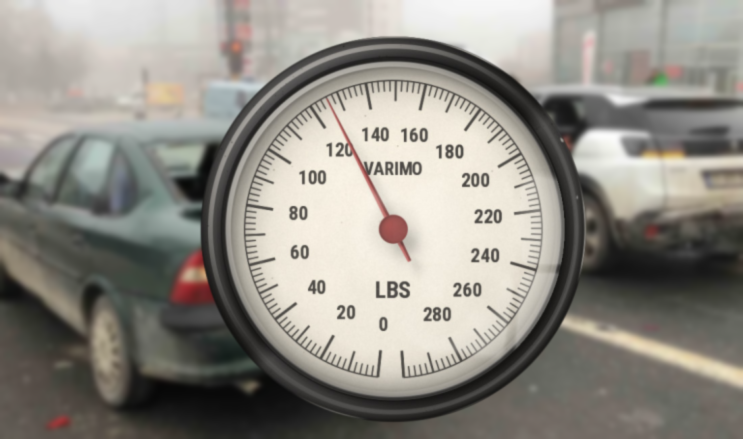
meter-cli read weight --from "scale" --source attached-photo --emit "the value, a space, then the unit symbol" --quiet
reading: 126 lb
